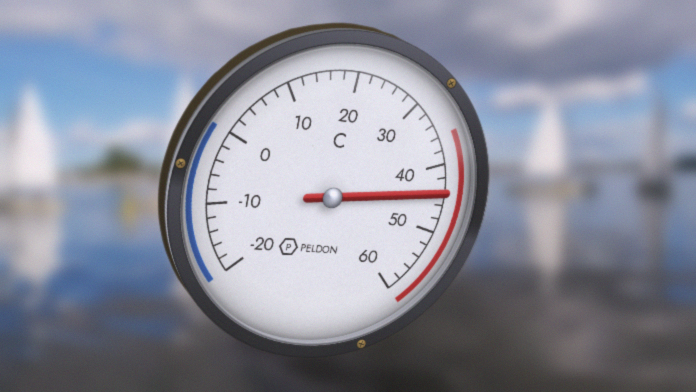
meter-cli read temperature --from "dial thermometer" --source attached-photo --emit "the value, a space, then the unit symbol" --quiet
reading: 44 °C
